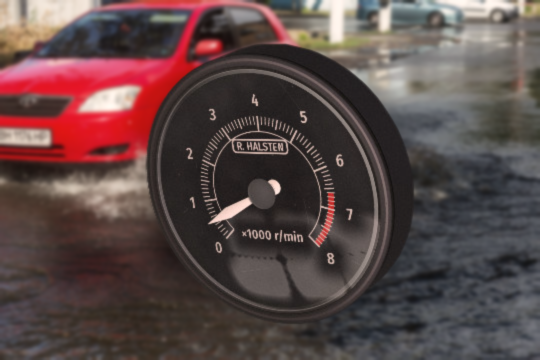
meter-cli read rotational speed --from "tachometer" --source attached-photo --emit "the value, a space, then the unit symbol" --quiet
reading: 500 rpm
